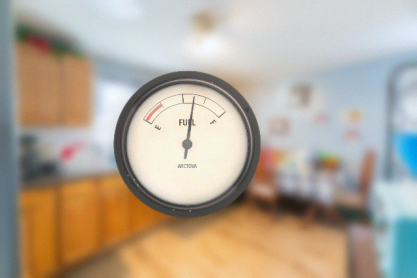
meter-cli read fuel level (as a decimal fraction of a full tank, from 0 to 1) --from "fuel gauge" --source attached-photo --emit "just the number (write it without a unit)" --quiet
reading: 0.625
